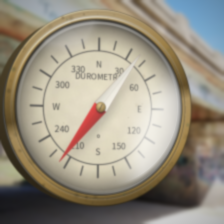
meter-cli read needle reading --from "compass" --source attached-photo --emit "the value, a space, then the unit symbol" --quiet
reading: 217.5 °
